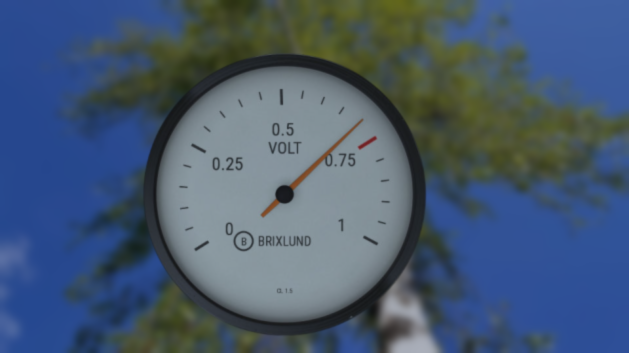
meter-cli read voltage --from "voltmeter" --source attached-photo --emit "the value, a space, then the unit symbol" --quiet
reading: 0.7 V
